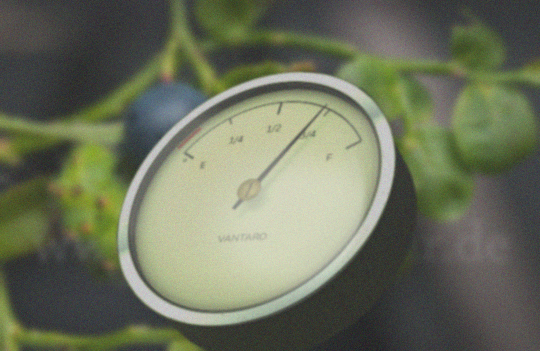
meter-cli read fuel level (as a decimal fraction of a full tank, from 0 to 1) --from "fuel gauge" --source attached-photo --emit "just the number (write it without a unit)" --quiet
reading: 0.75
